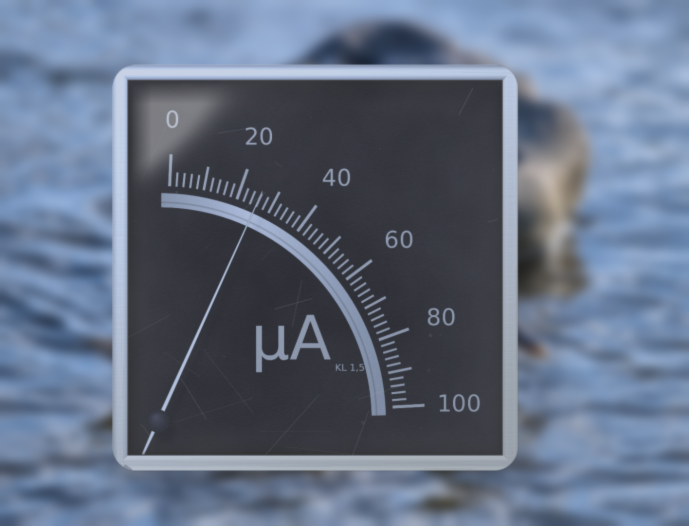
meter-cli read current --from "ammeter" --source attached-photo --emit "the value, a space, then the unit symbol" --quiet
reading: 26 µA
